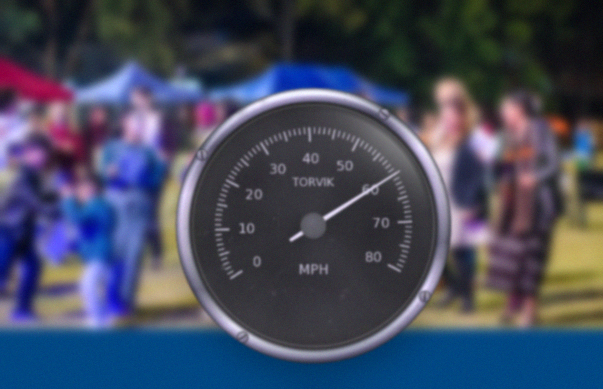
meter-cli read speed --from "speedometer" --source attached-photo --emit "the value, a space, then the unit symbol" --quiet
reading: 60 mph
